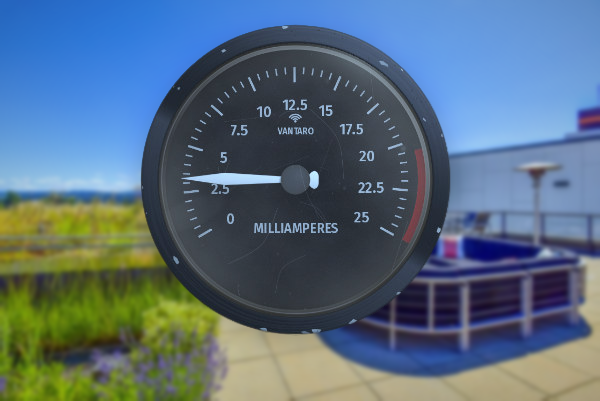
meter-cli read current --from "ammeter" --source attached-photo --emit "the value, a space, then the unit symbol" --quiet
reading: 3.25 mA
